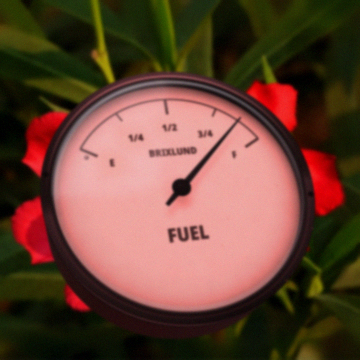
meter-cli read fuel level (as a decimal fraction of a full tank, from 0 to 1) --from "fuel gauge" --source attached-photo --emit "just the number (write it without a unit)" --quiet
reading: 0.875
